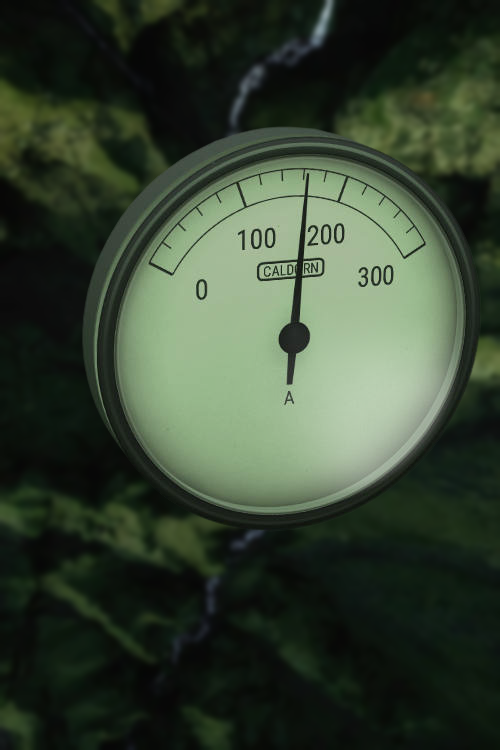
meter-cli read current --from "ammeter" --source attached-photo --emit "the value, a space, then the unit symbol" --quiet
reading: 160 A
